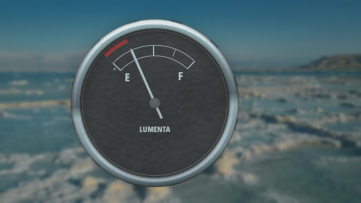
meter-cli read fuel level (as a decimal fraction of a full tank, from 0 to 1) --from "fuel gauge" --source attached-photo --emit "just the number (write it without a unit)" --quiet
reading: 0.25
